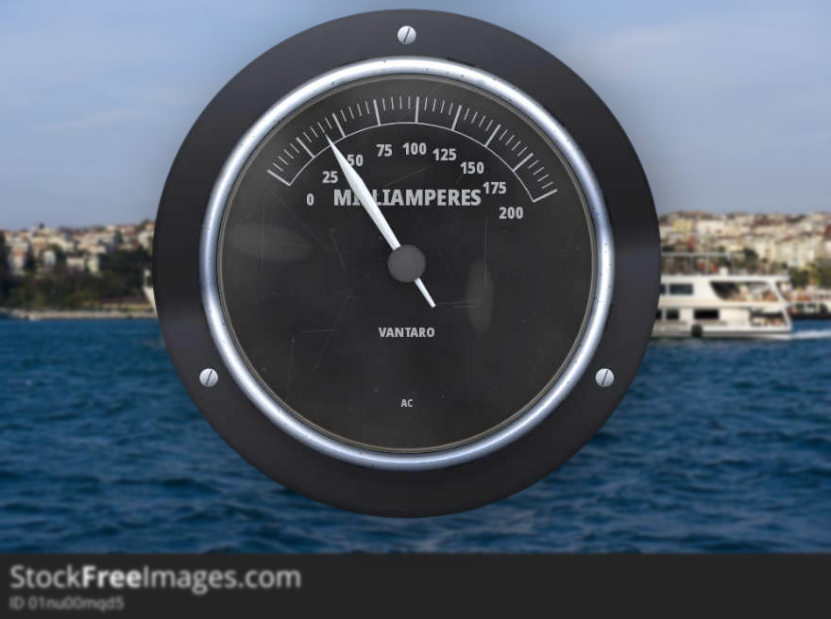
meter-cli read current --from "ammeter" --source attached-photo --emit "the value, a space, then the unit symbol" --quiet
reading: 40 mA
